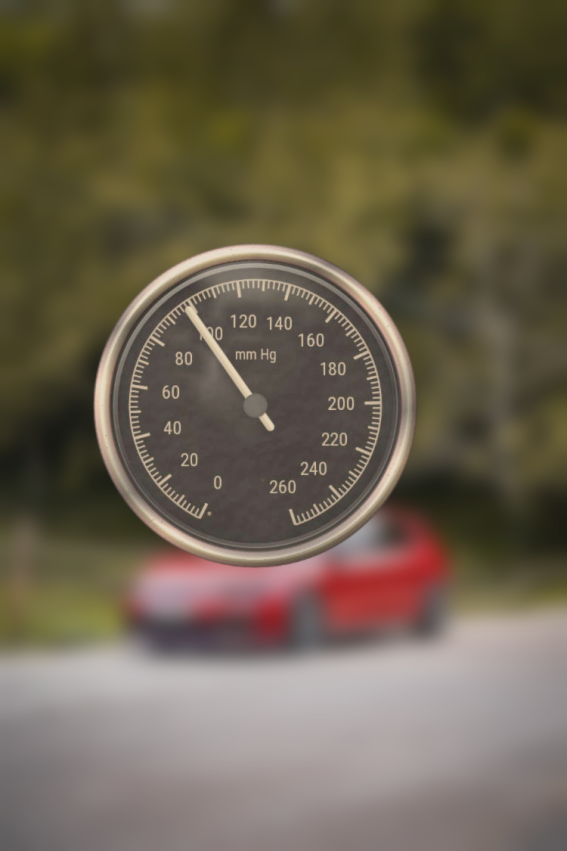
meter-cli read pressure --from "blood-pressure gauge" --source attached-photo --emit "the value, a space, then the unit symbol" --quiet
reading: 98 mmHg
